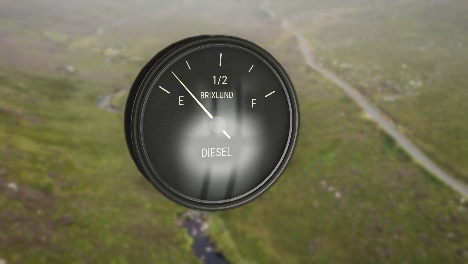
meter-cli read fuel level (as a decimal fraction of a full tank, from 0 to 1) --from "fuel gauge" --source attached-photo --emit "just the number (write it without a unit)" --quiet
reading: 0.125
